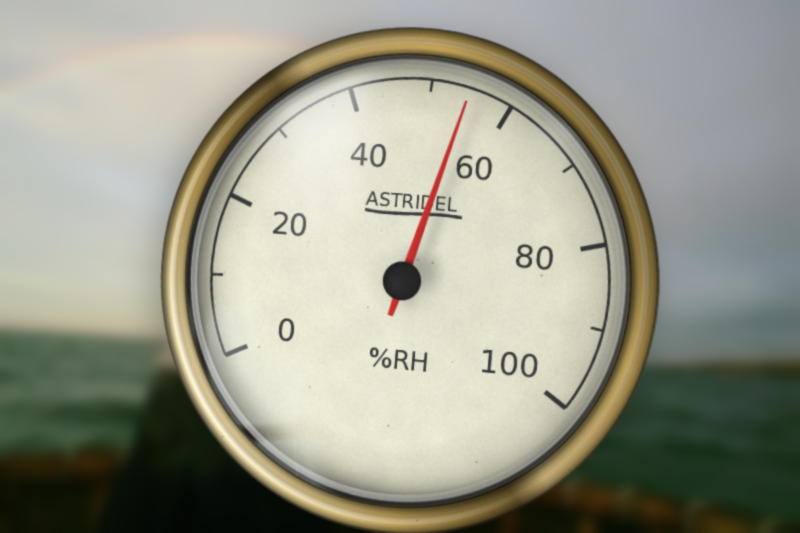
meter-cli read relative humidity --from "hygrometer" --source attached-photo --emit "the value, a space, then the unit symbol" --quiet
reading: 55 %
